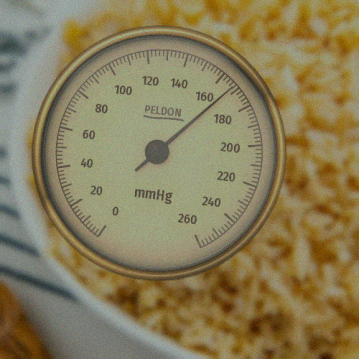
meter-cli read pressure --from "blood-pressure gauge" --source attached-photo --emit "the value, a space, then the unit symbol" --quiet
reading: 168 mmHg
